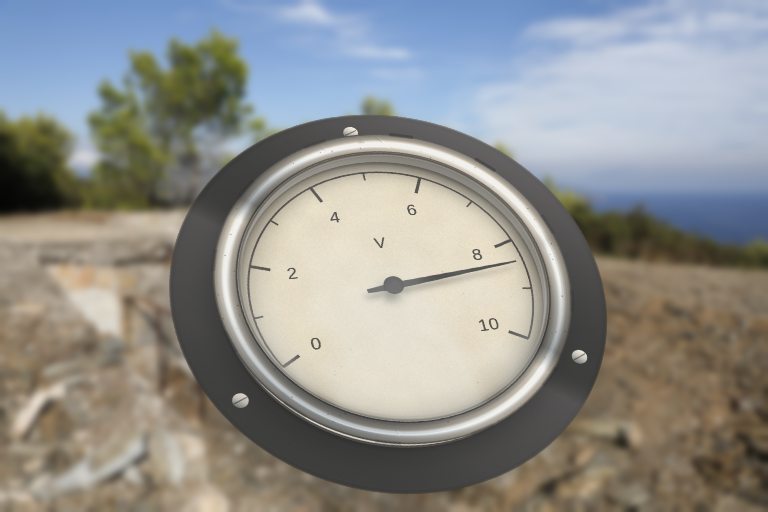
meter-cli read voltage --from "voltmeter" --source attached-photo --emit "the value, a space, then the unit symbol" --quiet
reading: 8.5 V
